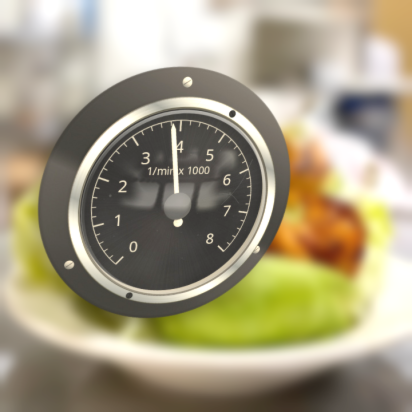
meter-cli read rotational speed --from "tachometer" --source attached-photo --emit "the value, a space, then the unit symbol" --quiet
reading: 3800 rpm
